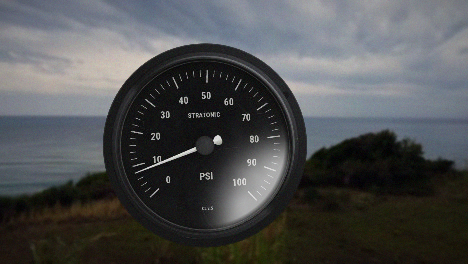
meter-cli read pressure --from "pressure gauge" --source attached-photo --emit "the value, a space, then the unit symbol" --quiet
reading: 8 psi
